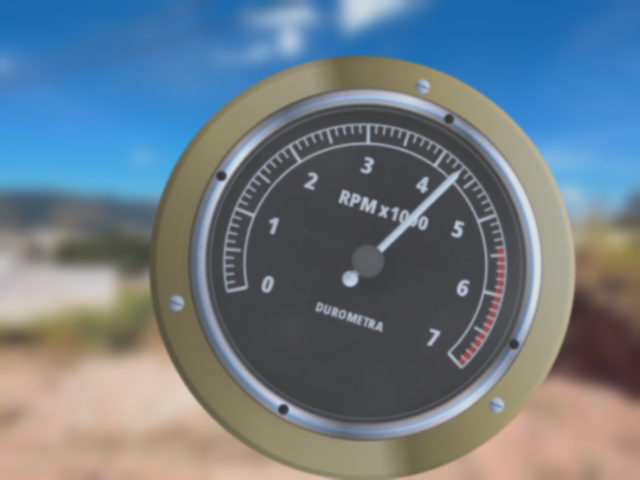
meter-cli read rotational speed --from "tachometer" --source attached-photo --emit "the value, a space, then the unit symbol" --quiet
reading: 4300 rpm
